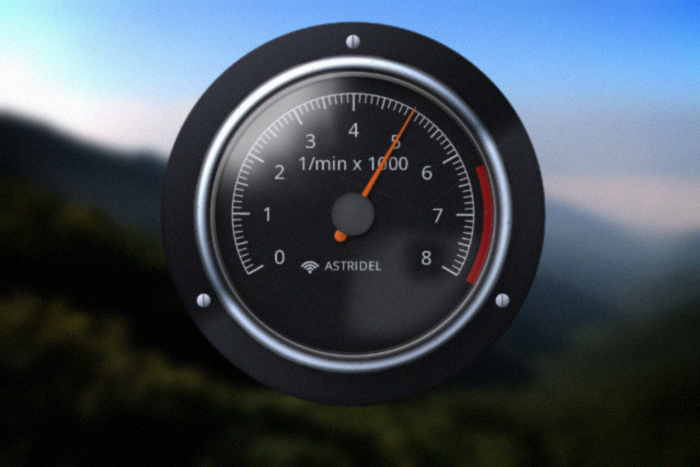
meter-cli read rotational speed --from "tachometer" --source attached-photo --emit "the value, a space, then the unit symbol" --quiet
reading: 5000 rpm
